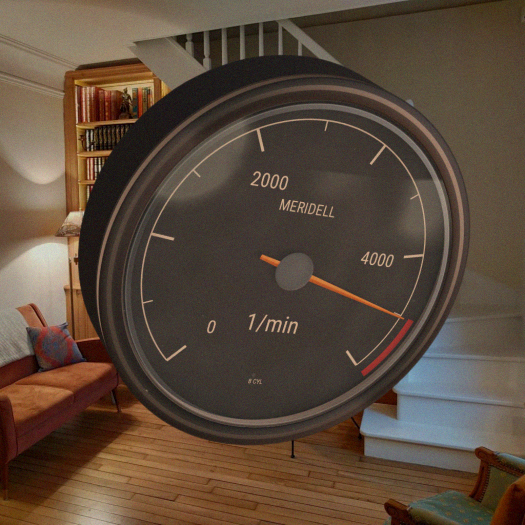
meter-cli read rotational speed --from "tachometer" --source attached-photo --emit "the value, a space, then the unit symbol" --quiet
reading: 4500 rpm
